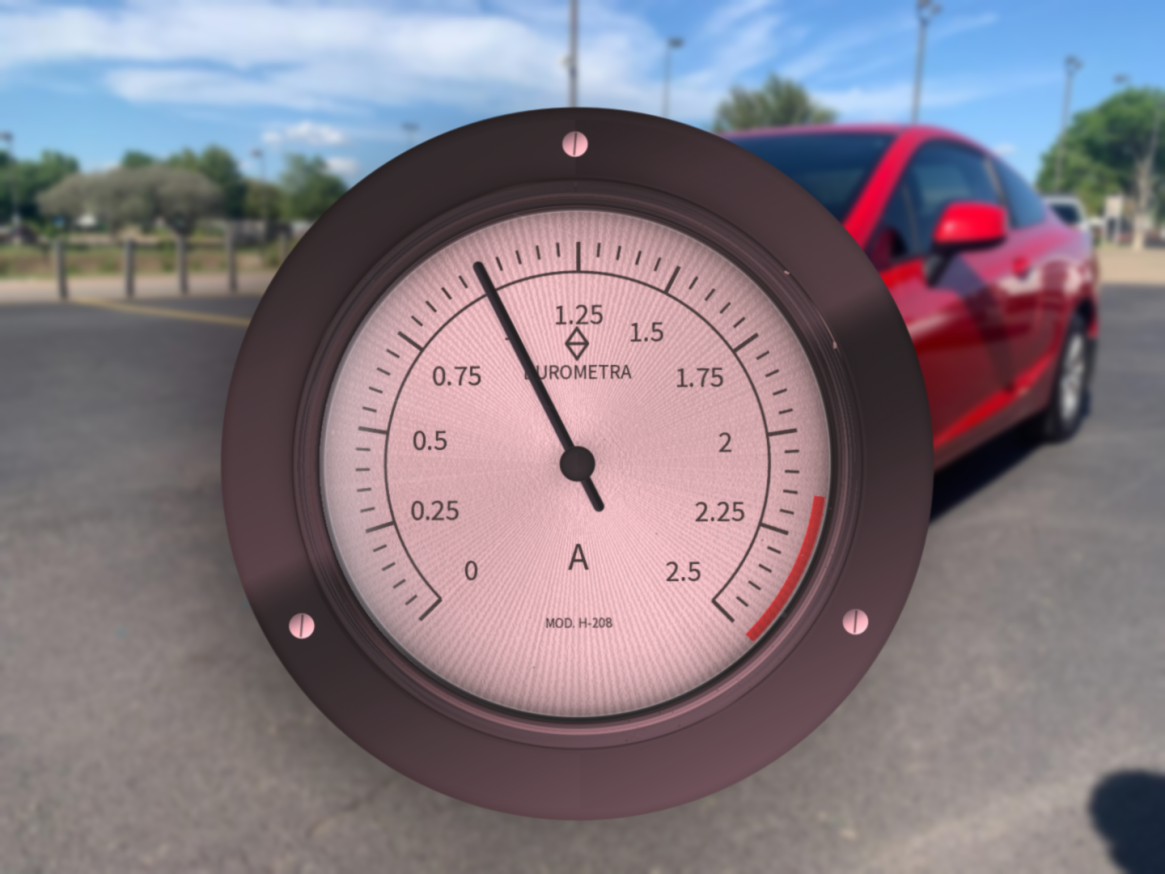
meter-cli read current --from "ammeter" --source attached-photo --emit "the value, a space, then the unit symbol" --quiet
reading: 1 A
